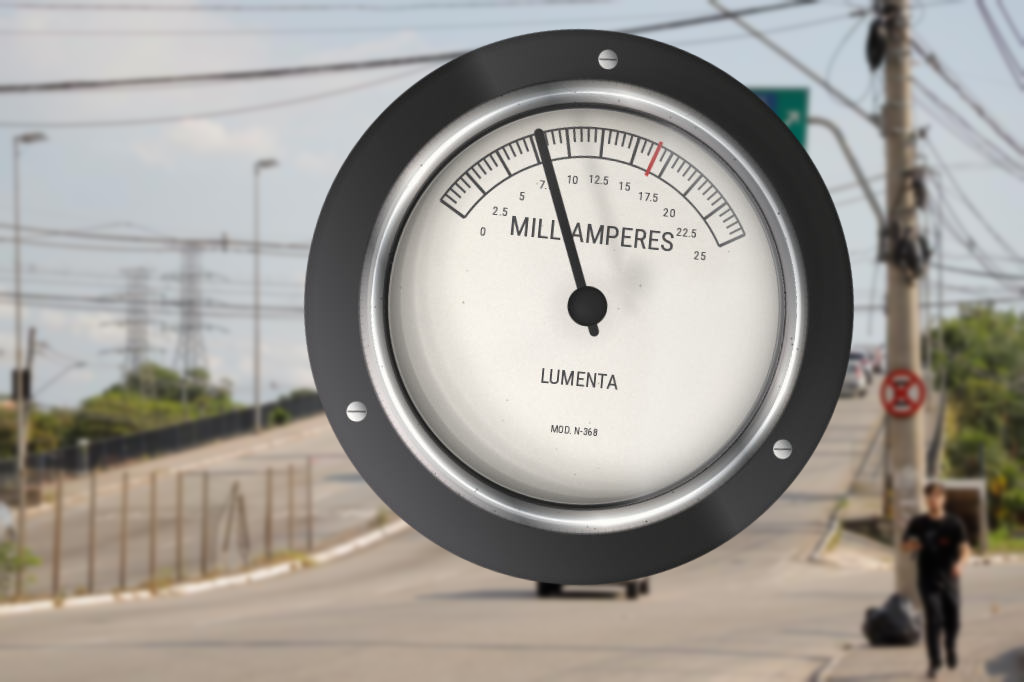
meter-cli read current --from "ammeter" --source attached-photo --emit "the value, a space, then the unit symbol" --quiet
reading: 8 mA
